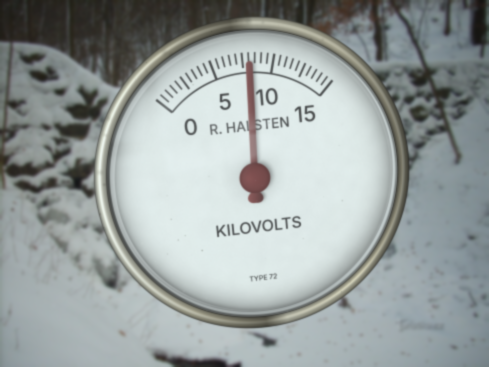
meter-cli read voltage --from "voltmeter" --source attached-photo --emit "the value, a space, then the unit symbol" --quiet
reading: 8 kV
